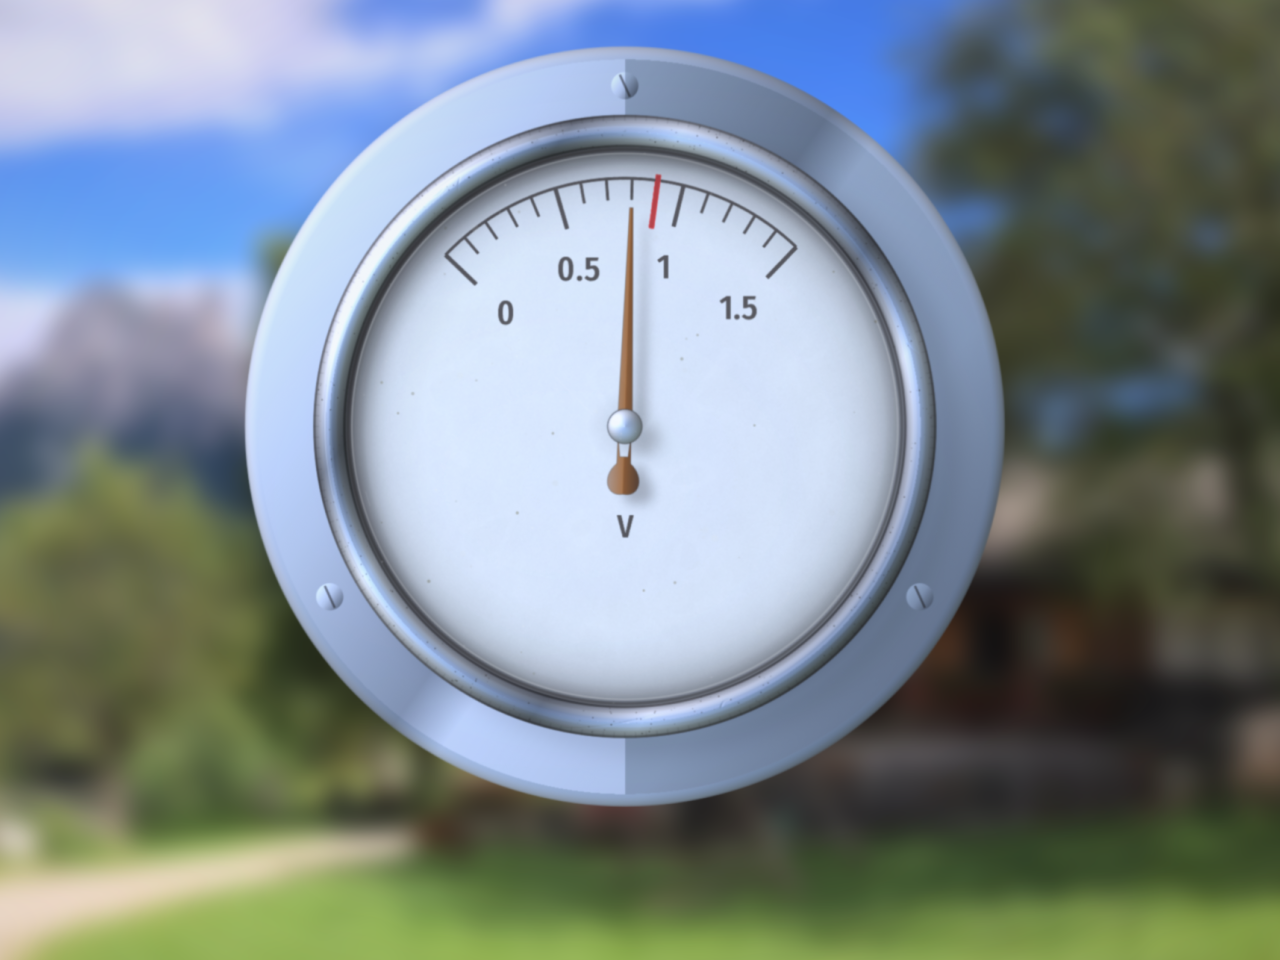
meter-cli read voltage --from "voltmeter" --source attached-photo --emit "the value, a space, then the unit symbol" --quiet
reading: 0.8 V
